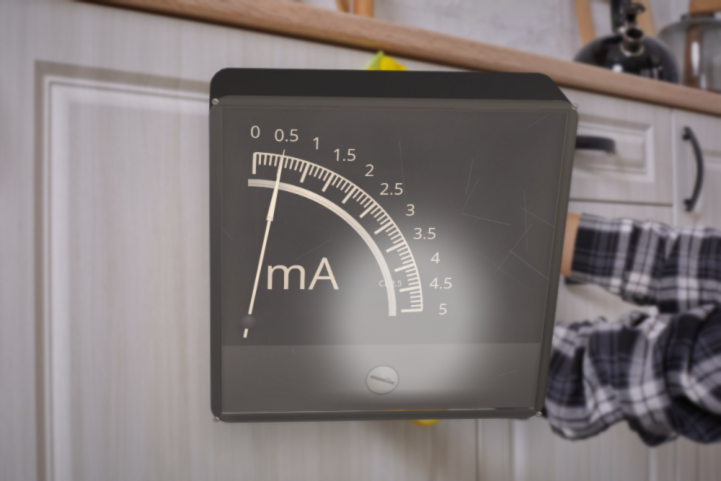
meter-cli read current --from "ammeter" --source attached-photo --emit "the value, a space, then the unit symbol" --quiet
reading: 0.5 mA
